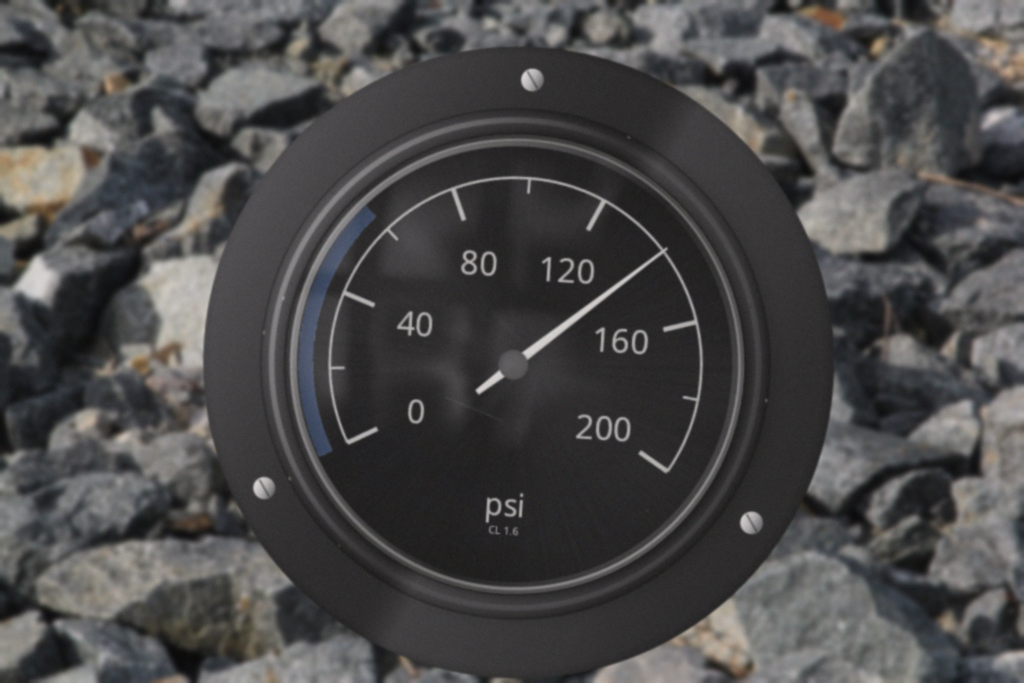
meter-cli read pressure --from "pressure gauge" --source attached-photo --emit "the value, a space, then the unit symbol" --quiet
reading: 140 psi
